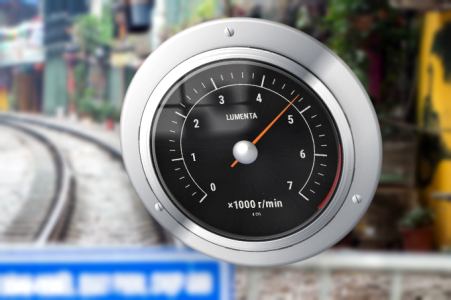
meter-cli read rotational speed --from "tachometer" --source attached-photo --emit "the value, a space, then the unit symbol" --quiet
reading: 4700 rpm
